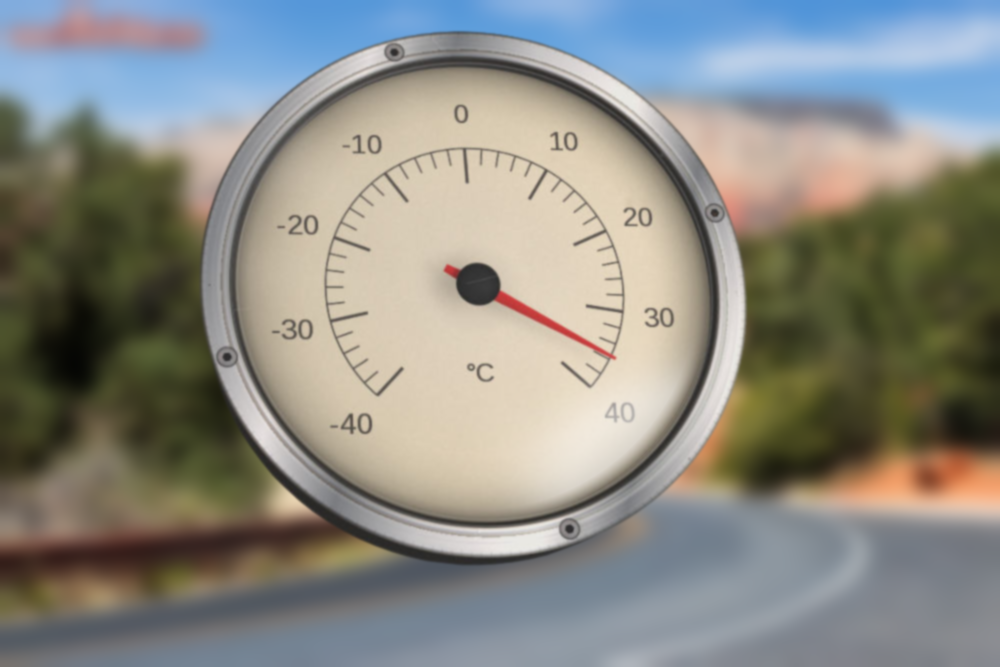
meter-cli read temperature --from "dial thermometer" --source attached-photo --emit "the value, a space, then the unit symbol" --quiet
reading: 36 °C
